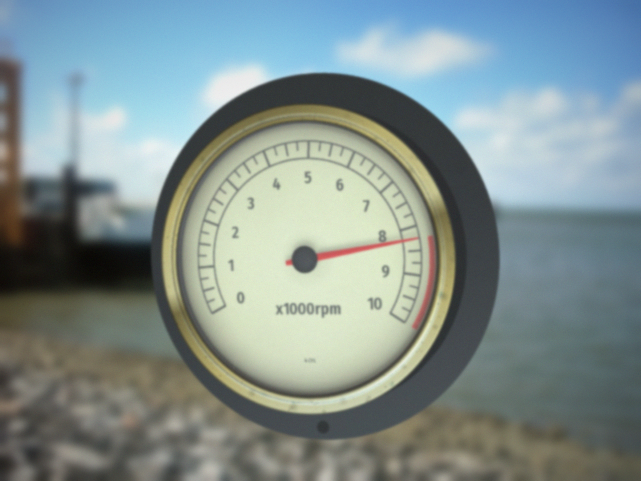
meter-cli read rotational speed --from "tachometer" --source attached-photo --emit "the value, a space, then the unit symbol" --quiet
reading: 8250 rpm
